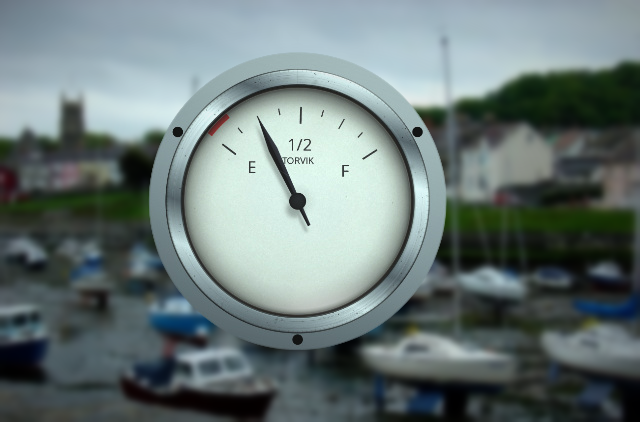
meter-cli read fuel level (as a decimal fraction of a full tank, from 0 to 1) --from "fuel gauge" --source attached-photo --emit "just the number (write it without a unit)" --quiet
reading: 0.25
